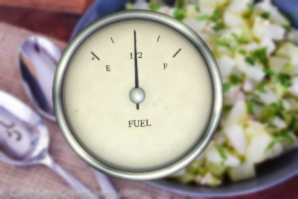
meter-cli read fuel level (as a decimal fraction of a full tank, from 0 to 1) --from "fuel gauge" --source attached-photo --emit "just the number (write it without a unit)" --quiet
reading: 0.5
